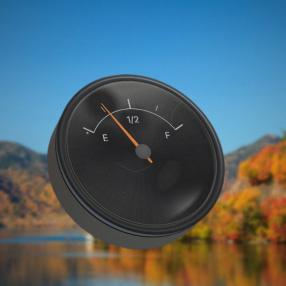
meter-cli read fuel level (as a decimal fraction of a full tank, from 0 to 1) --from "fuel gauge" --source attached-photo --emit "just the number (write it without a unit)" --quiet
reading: 0.25
